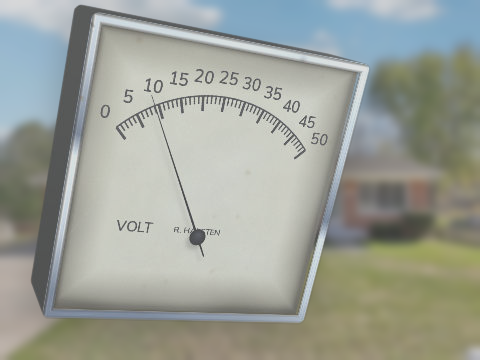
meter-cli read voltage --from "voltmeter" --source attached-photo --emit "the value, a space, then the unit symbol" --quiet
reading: 9 V
